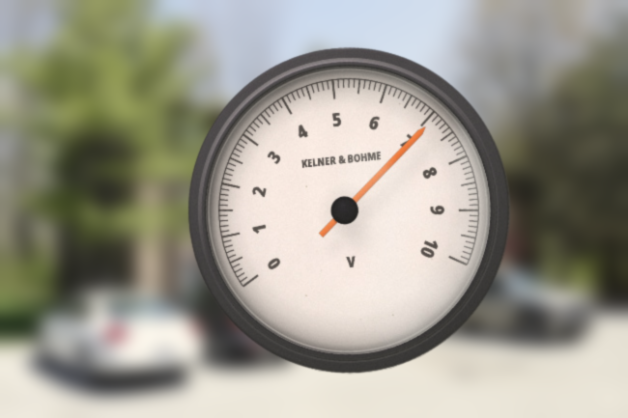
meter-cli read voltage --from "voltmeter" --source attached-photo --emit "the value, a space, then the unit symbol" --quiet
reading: 7.1 V
